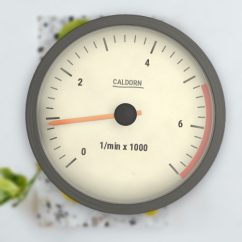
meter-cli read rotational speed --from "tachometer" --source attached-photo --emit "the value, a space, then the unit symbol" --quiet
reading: 900 rpm
